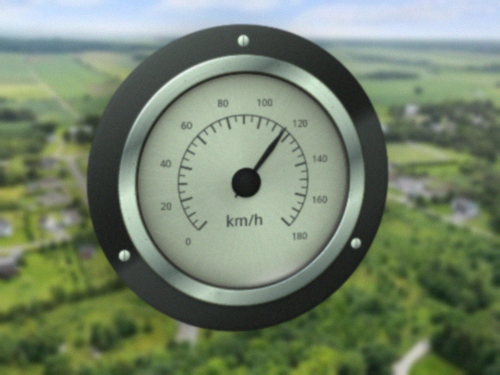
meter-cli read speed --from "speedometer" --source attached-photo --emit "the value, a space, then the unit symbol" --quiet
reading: 115 km/h
